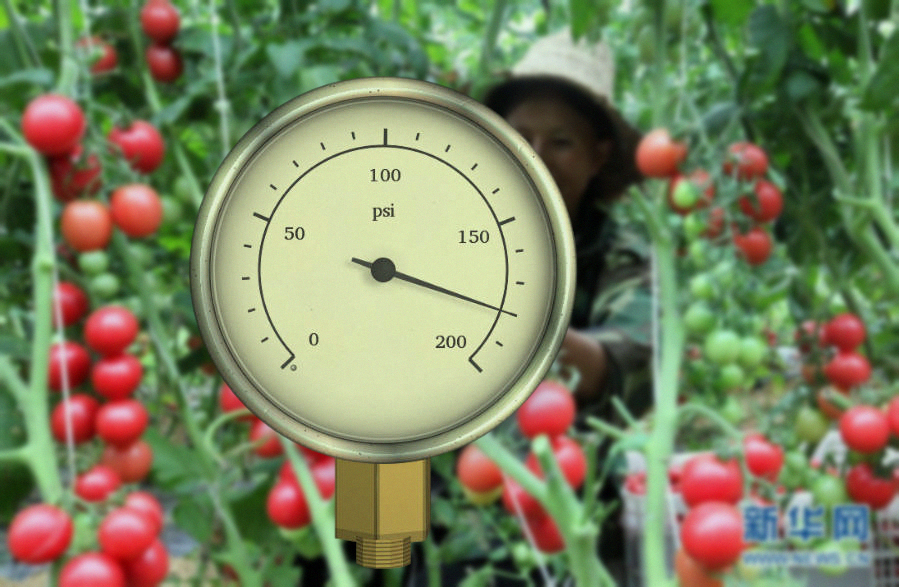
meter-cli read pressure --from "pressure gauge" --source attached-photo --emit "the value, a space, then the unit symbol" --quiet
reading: 180 psi
